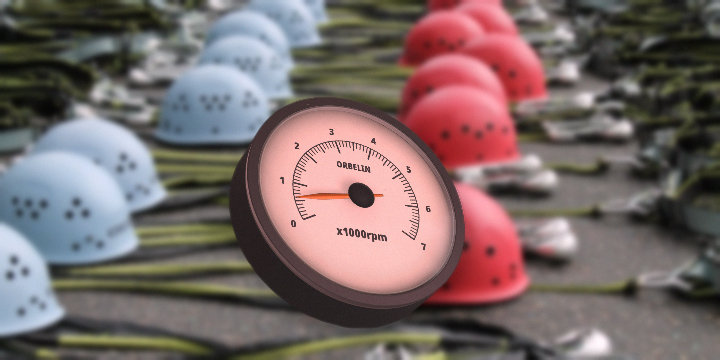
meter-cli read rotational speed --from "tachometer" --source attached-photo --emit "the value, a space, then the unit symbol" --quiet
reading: 500 rpm
